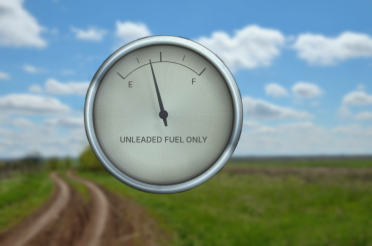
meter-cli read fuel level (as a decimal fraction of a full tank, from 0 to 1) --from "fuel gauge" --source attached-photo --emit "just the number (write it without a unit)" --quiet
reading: 0.375
